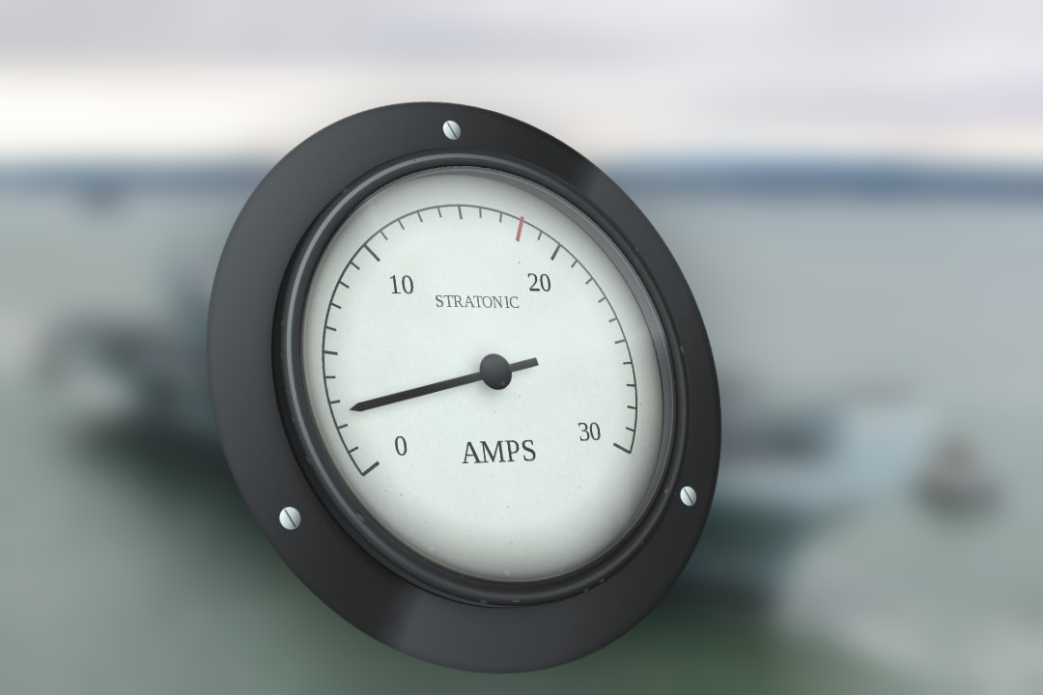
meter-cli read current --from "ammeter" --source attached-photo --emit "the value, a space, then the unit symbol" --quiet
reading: 2.5 A
